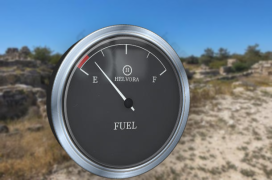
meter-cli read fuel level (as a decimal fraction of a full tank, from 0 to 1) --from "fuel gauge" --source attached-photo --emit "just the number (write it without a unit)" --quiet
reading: 0.125
